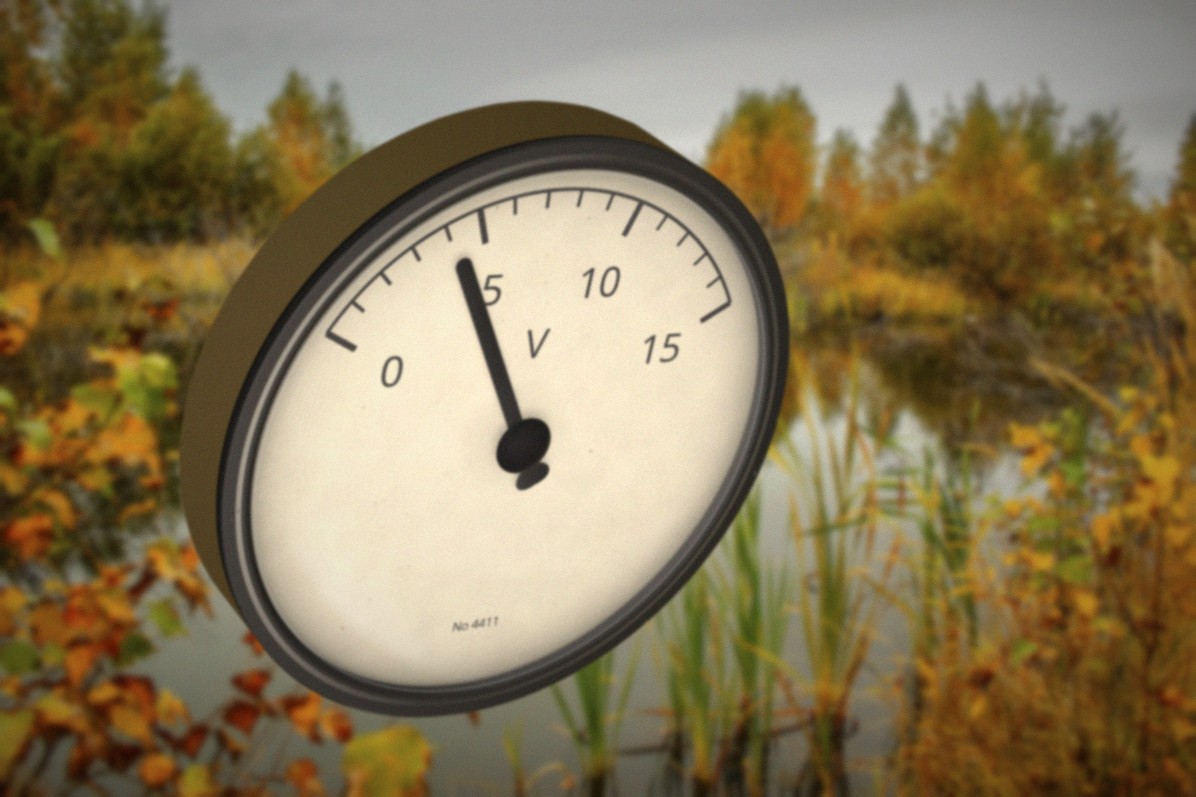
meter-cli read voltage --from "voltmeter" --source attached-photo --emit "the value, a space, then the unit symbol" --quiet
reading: 4 V
